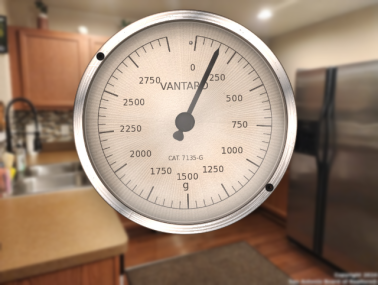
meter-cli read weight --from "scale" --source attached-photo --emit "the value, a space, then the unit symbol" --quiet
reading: 150 g
